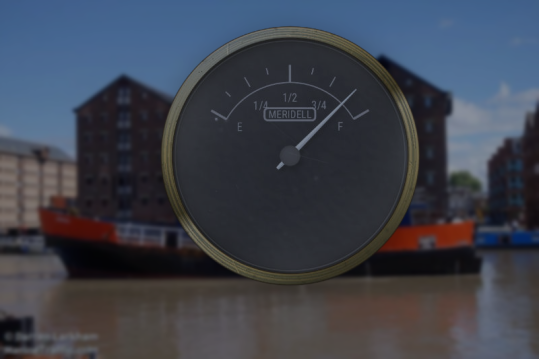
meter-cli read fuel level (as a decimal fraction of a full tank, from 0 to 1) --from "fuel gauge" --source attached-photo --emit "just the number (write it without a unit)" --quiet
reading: 0.875
